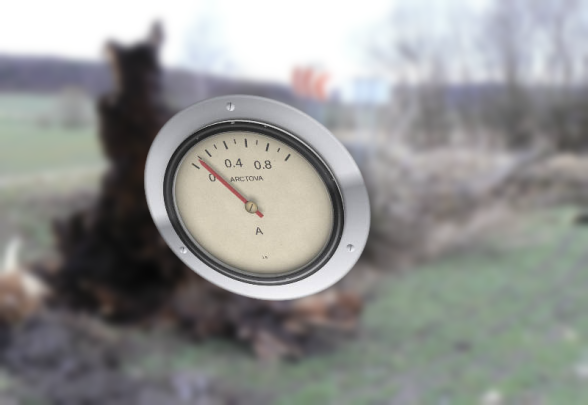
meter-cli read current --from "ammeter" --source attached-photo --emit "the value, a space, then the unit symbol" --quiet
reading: 0.1 A
